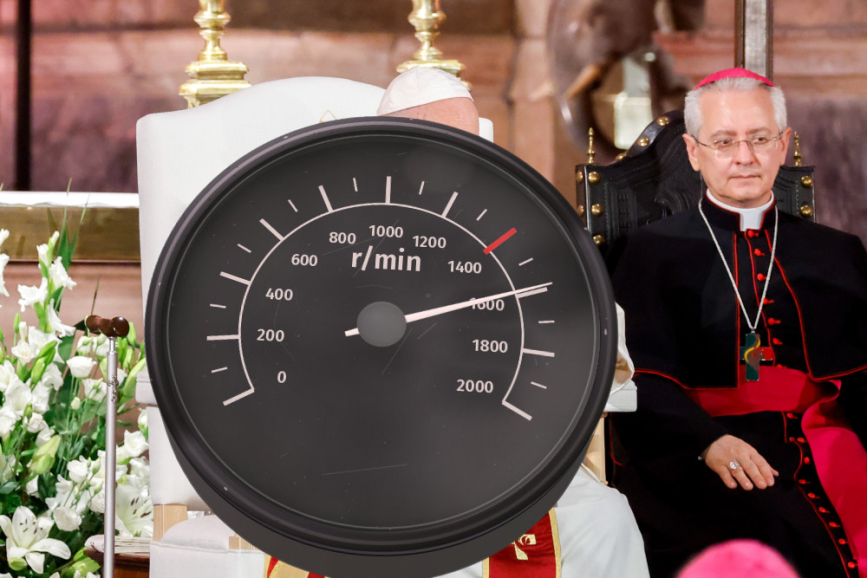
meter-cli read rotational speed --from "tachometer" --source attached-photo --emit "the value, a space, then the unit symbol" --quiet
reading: 1600 rpm
